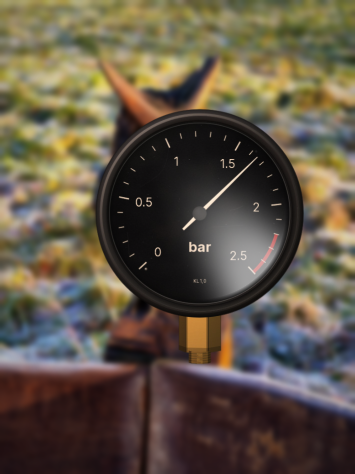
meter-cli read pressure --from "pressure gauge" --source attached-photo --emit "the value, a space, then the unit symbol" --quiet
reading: 1.65 bar
